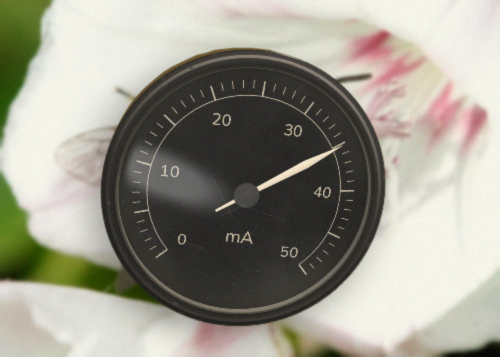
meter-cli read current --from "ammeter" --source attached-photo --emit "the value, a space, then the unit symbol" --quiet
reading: 35 mA
